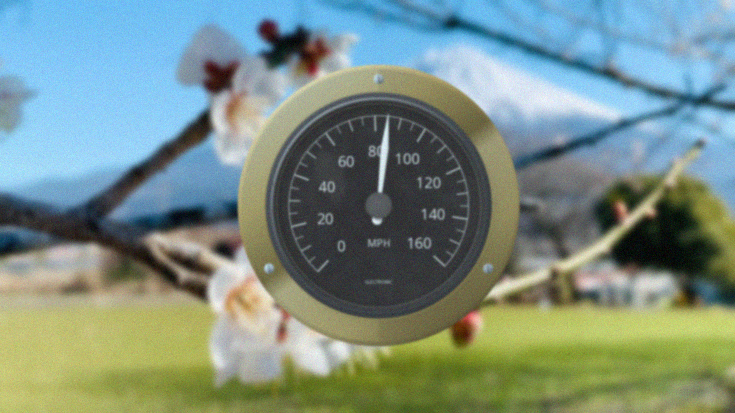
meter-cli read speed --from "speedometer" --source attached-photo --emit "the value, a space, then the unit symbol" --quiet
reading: 85 mph
